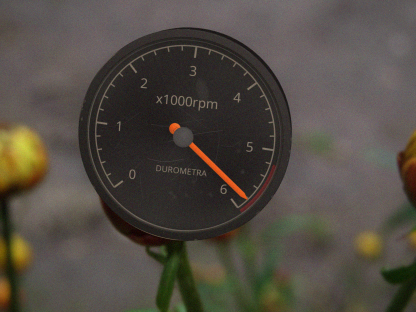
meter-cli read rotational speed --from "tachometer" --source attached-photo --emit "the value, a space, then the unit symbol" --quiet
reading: 5800 rpm
